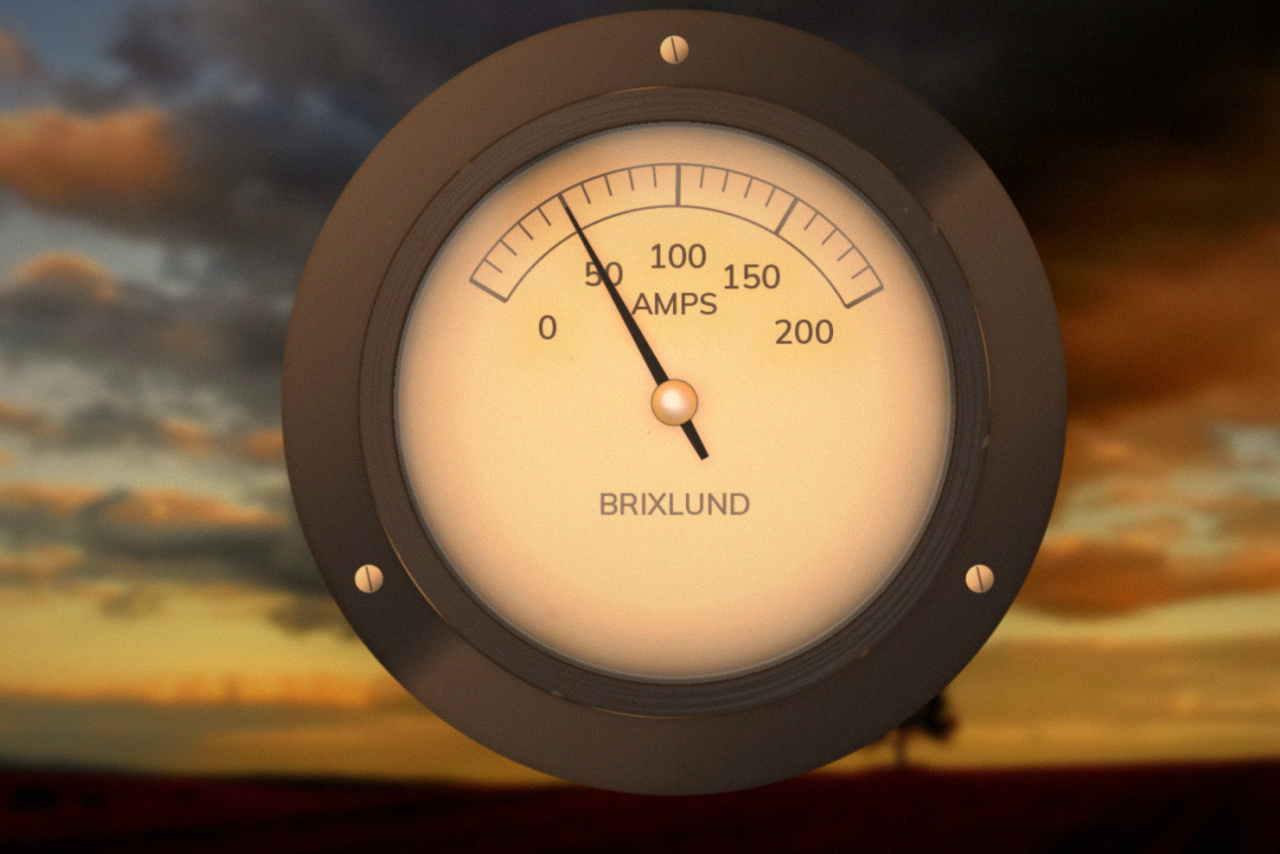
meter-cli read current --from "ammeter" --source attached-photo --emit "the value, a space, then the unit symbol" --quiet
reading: 50 A
